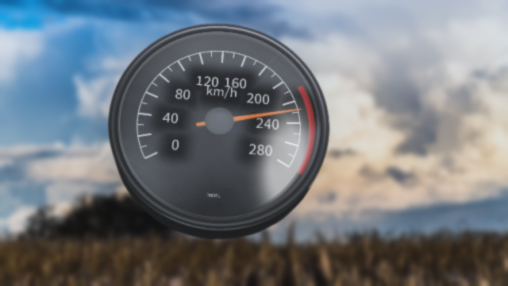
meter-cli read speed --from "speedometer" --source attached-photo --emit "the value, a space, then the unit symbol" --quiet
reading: 230 km/h
